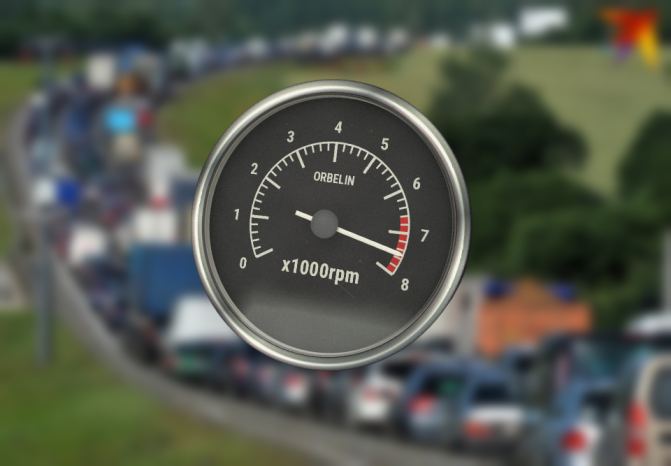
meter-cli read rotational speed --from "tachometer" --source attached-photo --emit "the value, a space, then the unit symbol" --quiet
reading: 7500 rpm
